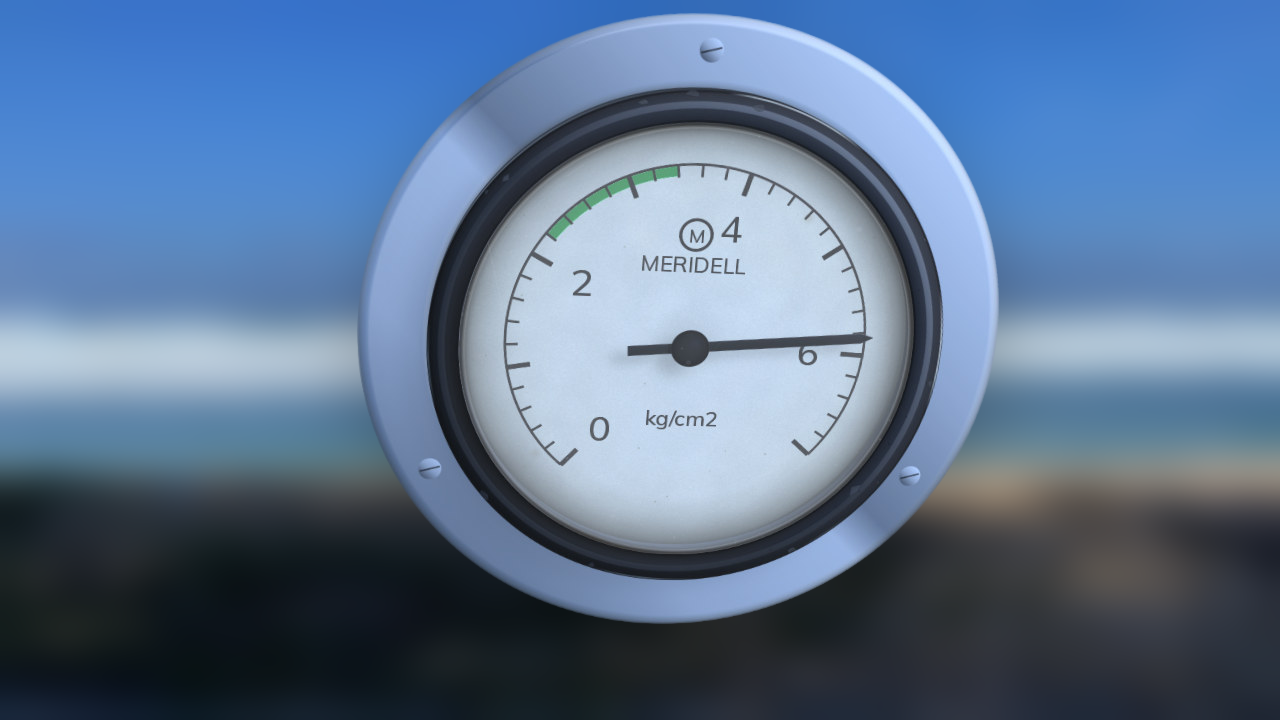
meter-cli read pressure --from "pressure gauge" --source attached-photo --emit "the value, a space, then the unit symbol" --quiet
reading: 5.8 kg/cm²
